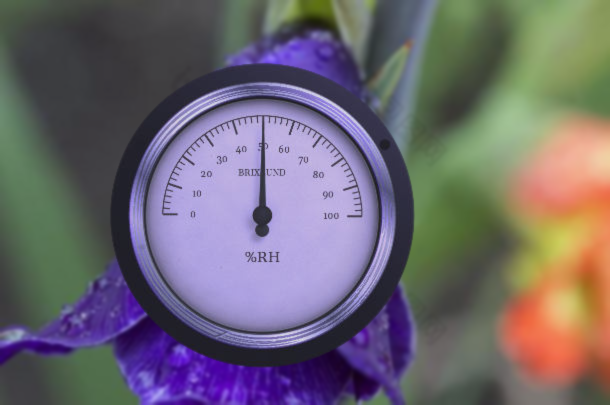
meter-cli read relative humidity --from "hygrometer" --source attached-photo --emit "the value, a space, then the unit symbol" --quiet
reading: 50 %
